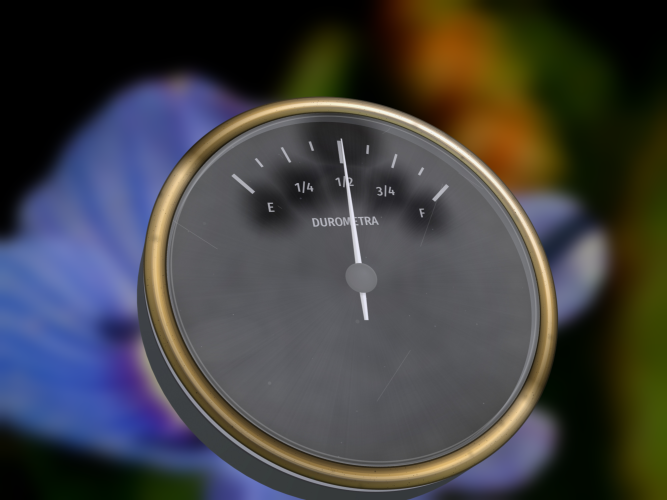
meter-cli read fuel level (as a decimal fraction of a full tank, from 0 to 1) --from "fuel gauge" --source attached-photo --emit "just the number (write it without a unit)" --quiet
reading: 0.5
